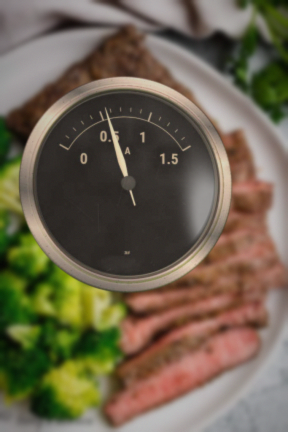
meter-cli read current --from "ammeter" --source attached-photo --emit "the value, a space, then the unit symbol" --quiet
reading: 0.55 A
